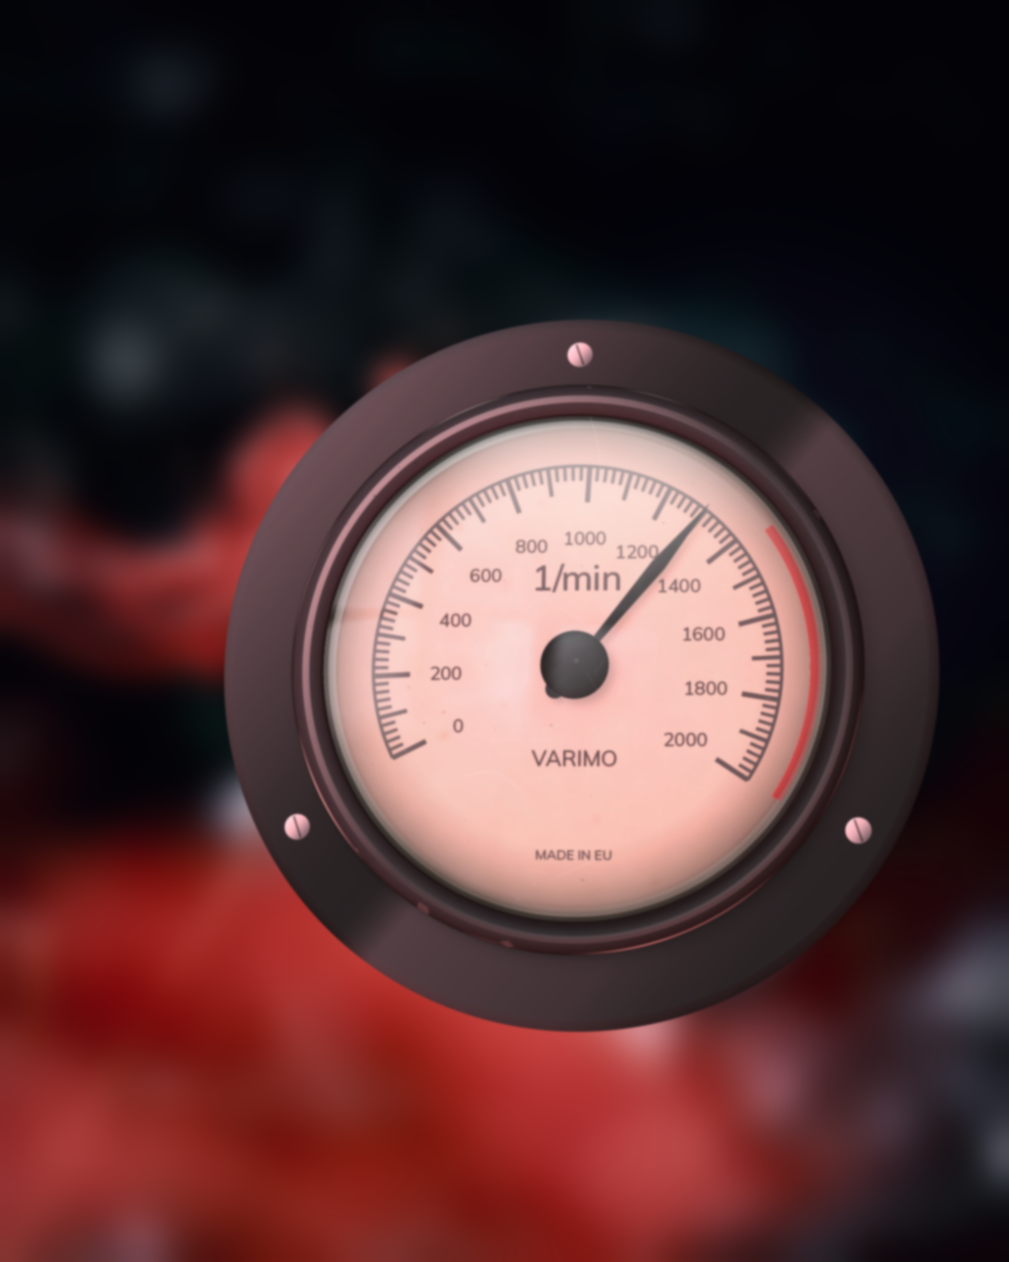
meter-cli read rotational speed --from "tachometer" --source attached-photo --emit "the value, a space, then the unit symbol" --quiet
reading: 1300 rpm
